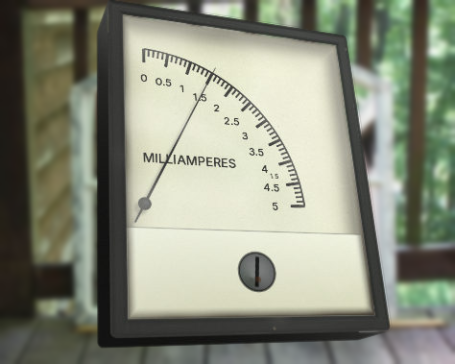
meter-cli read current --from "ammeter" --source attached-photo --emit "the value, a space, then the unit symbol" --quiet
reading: 1.5 mA
